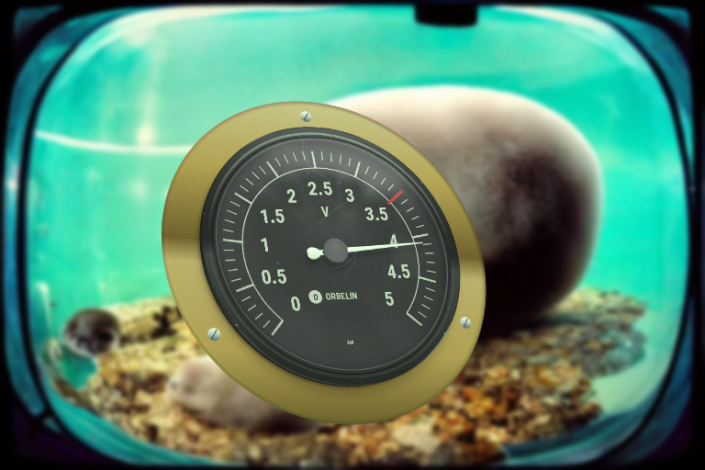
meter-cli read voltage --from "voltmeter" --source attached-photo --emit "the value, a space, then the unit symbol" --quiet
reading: 4.1 V
